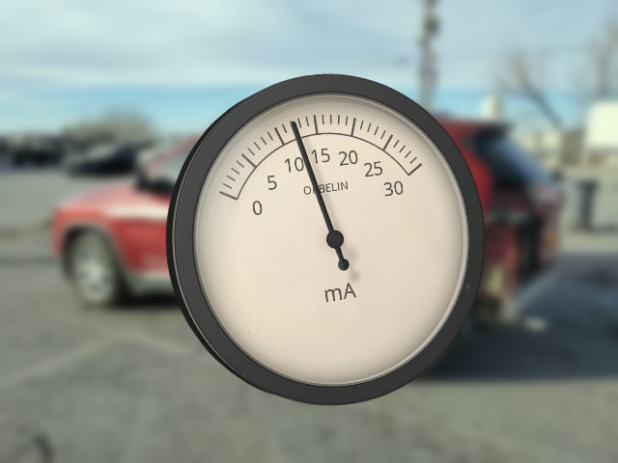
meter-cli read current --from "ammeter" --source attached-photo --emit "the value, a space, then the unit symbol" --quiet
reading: 12 mA
